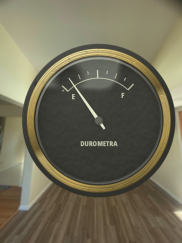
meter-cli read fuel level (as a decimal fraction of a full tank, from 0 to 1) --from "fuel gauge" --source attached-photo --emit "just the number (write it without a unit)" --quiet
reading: 0.125
